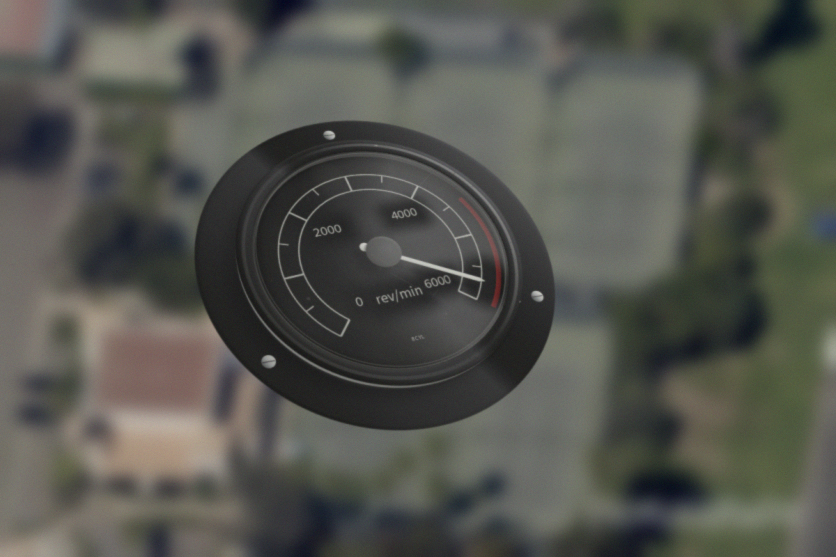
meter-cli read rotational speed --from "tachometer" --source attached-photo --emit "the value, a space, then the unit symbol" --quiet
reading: 5750 rpm
